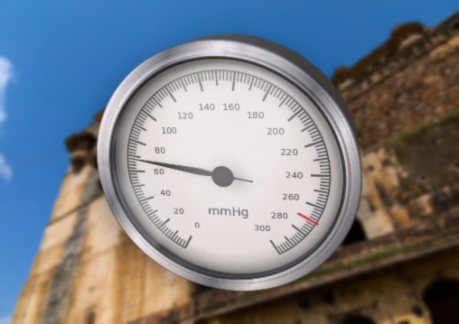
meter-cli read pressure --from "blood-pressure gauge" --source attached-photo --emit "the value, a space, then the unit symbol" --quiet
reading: 70 mmHg
